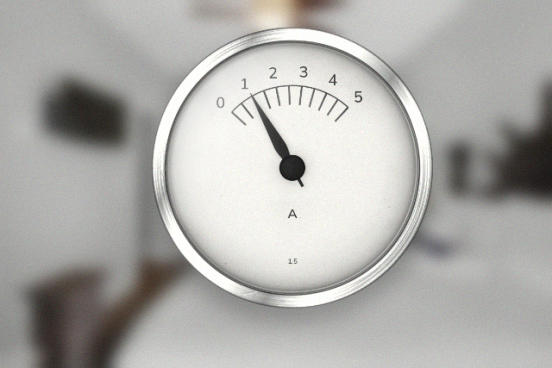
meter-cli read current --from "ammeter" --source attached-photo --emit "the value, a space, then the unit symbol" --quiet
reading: 1 A
